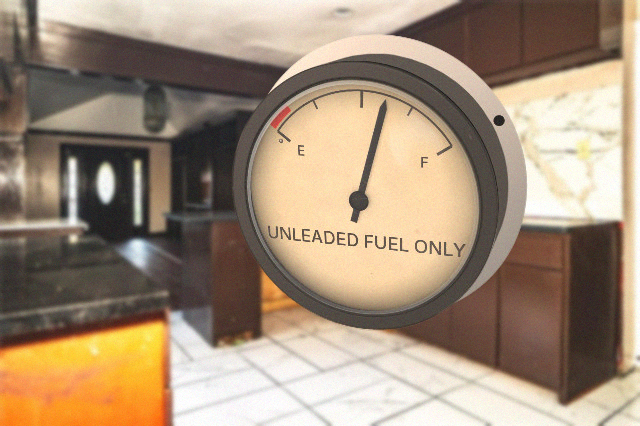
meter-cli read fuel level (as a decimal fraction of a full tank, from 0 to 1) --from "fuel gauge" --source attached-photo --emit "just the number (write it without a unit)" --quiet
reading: 0.625
